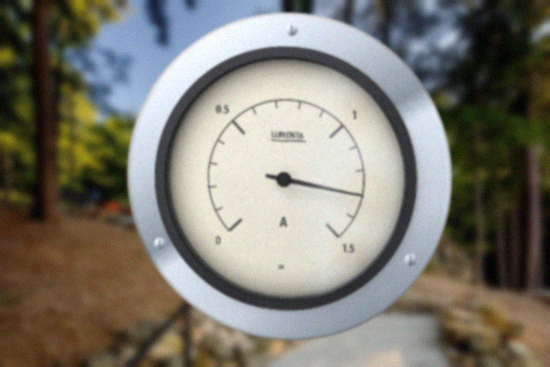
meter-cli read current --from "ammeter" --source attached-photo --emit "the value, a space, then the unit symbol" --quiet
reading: 1.3 A
